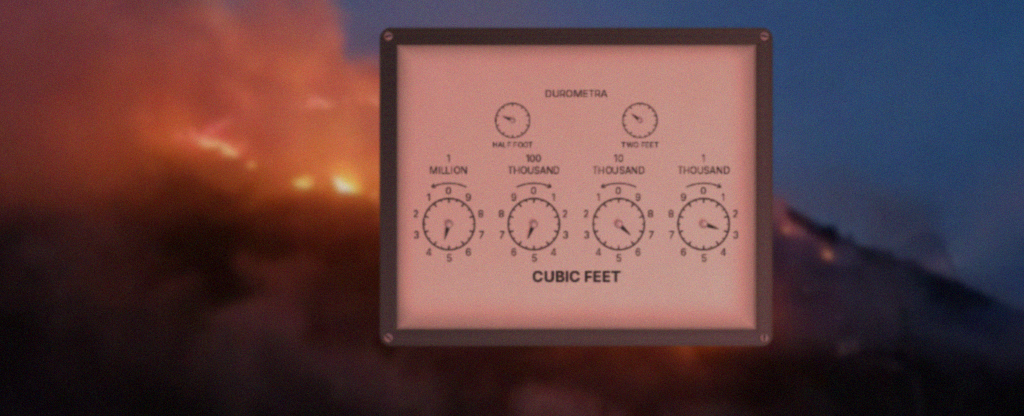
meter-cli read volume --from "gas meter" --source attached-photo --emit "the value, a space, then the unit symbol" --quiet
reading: 456300 ft³
